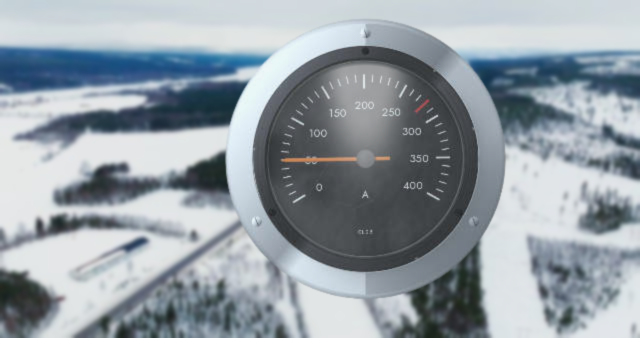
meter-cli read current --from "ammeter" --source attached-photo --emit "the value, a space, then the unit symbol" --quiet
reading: 50 A
